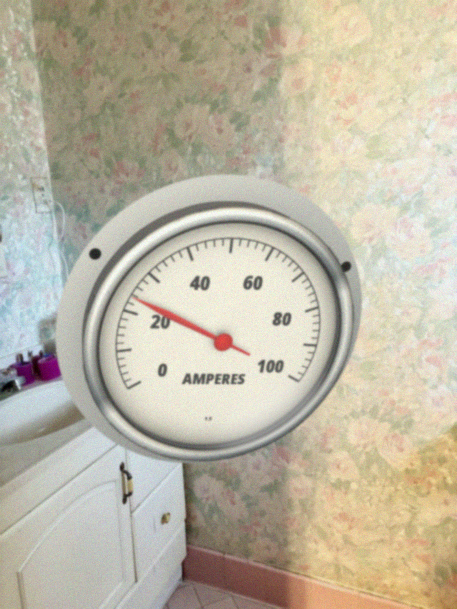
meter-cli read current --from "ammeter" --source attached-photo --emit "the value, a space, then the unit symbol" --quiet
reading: 24 A
